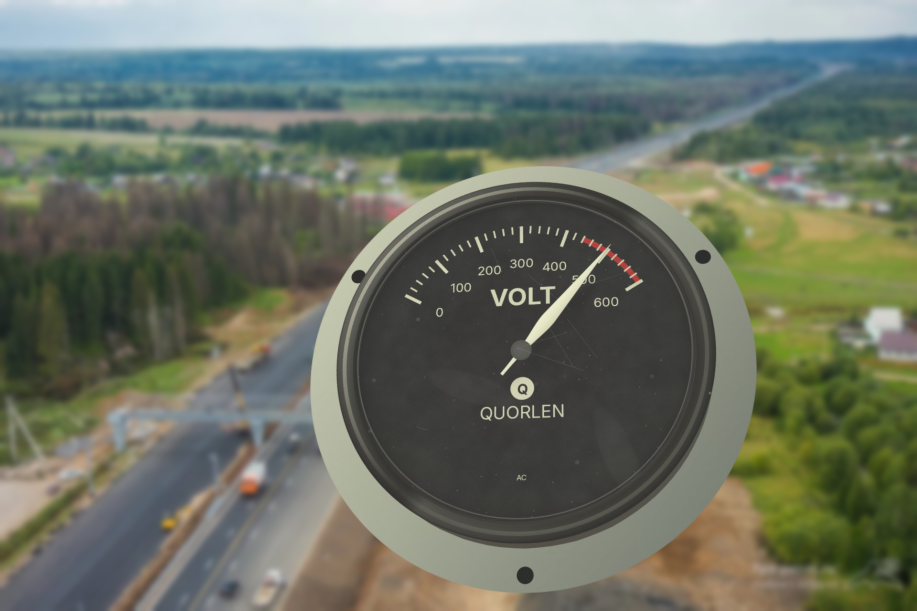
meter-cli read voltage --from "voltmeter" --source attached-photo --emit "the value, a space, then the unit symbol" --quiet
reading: 500 V
